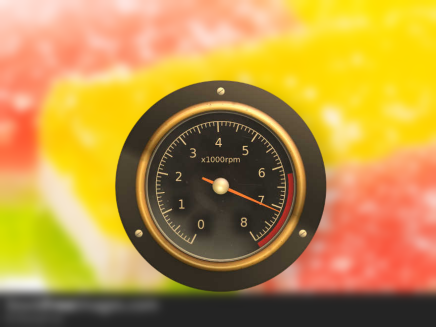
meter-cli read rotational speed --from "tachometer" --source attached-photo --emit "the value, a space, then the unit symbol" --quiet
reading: 7100 rpm
